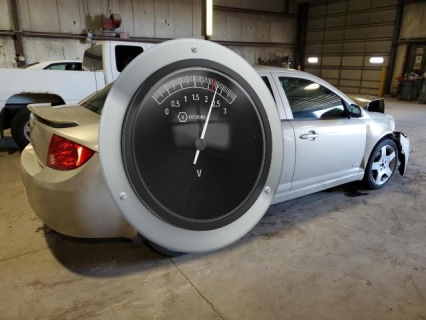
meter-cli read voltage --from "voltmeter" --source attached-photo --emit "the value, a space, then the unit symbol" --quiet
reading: 2.25 V
